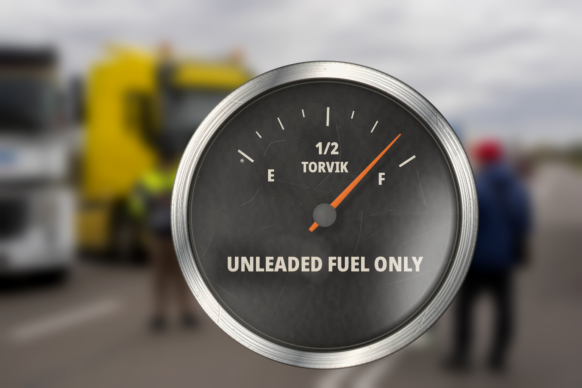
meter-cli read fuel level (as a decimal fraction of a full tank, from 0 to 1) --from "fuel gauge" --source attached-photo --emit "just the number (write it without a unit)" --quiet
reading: 0.875
